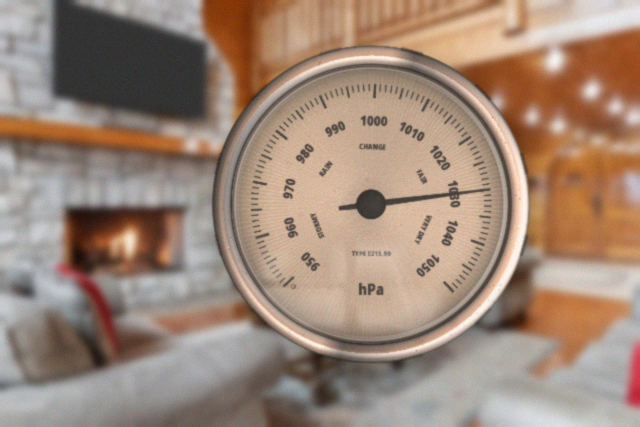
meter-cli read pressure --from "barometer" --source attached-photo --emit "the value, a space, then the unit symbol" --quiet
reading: 1030 hPa
